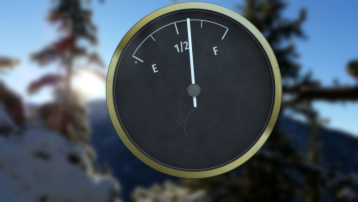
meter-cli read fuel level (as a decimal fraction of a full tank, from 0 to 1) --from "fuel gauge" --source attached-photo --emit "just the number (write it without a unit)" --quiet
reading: 0.625
